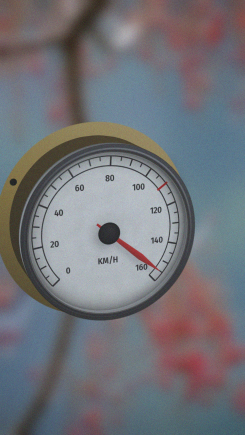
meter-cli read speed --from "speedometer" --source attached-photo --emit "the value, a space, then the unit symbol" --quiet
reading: 155 km/h
